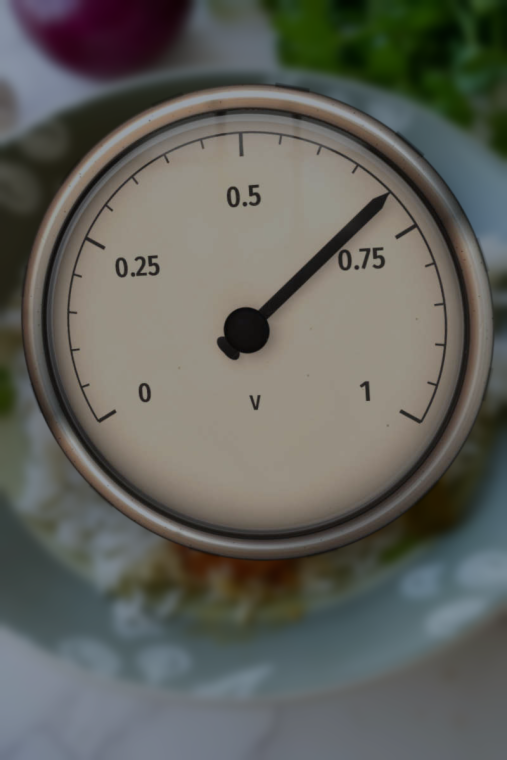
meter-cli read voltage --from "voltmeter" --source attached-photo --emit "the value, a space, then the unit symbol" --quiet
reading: 0.7 V
